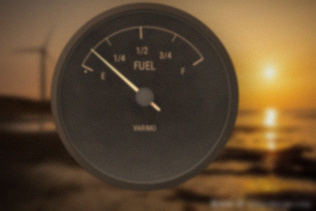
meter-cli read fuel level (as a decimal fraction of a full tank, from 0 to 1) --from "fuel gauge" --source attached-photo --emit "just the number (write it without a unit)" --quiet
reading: 0.125
